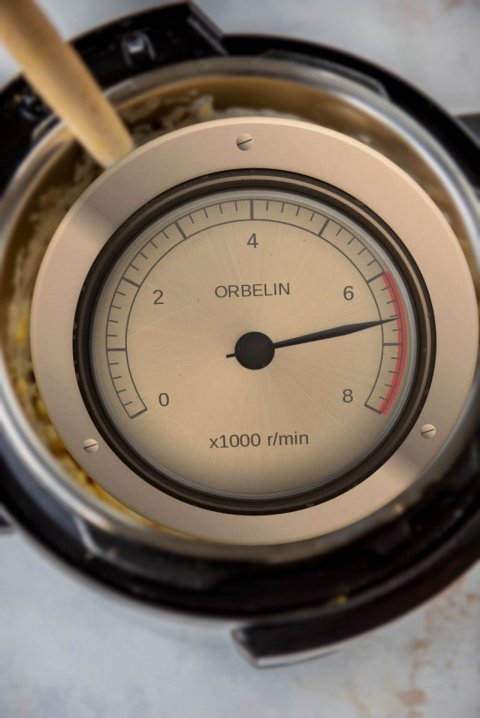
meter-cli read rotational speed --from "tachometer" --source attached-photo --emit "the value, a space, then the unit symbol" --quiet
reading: 6600 rpm
